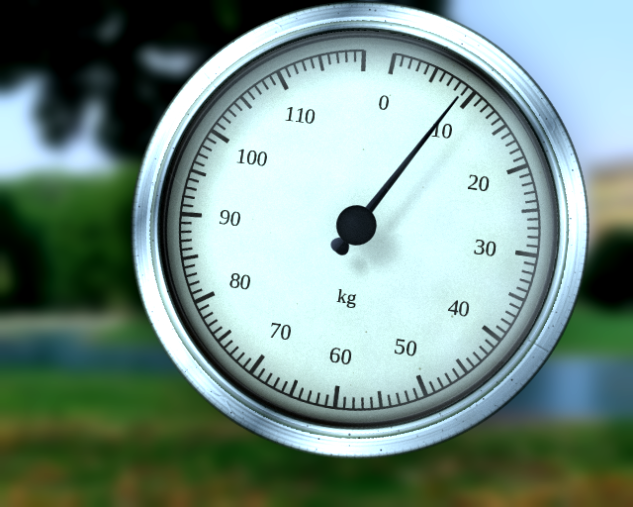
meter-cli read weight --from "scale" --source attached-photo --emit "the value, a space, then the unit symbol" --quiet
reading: 9 kg
